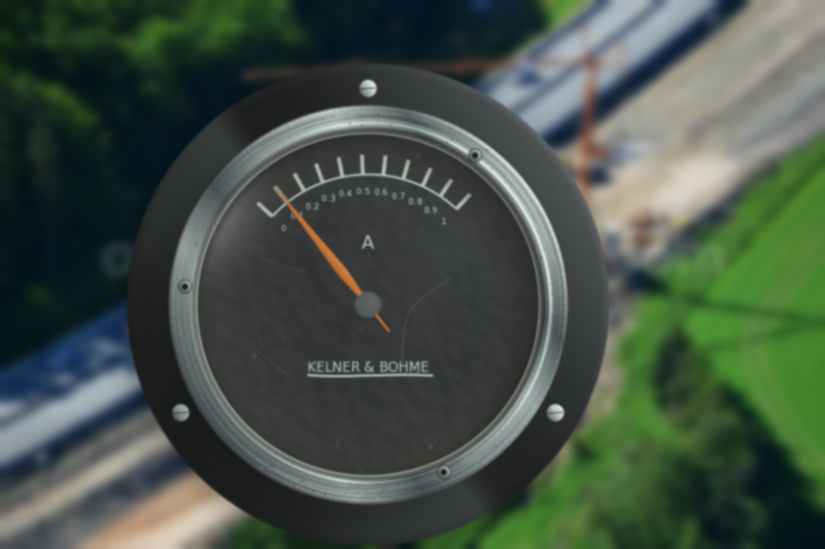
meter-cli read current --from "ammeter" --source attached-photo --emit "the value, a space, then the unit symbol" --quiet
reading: 0.1 A
